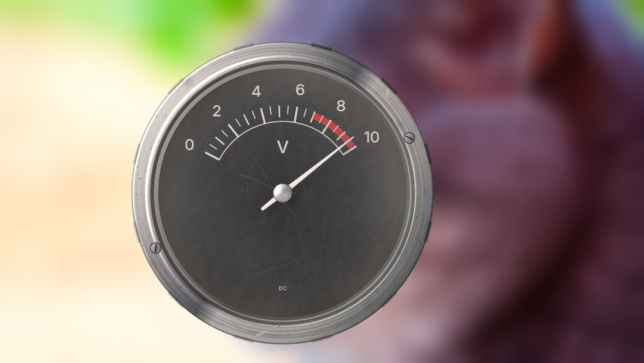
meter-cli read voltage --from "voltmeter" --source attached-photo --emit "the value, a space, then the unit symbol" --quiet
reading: 9.5 V
